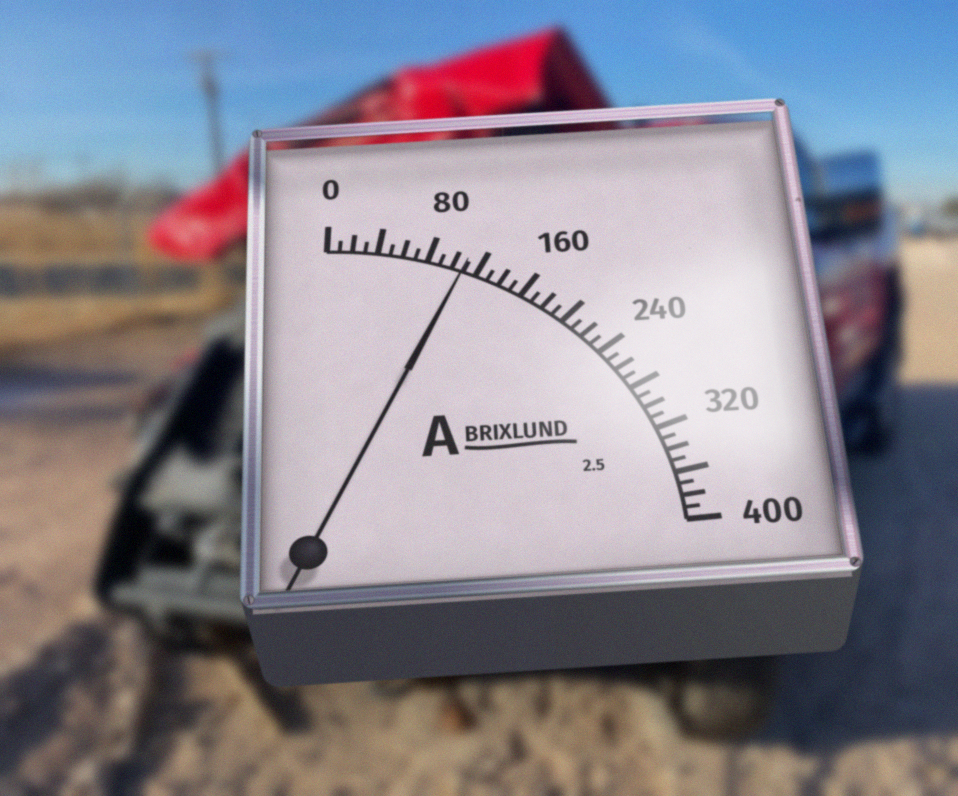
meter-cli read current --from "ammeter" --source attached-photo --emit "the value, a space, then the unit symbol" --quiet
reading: 110 A
